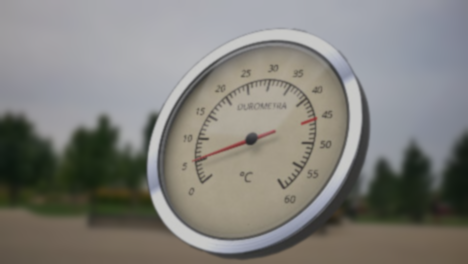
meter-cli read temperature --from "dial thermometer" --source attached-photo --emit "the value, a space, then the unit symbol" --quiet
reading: 5 °C
